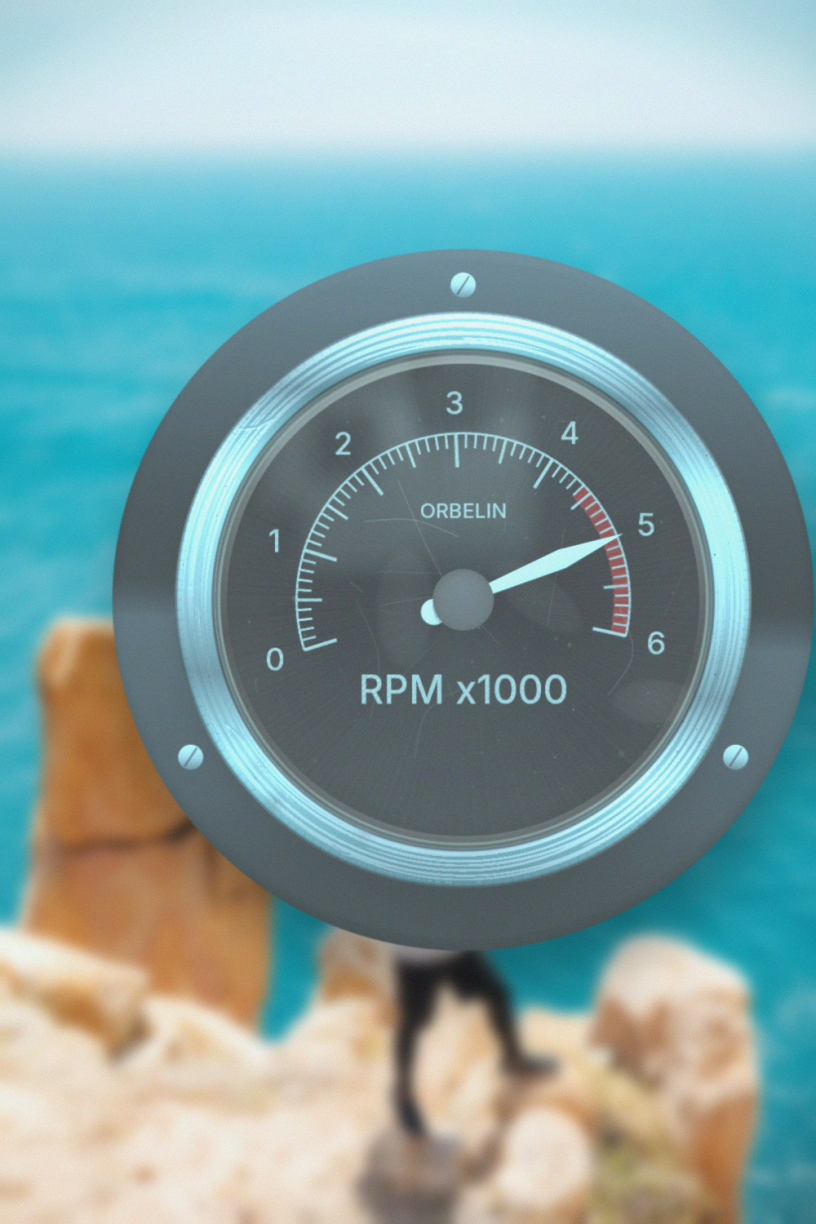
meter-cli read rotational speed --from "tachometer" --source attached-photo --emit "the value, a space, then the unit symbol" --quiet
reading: 5000 rpm
